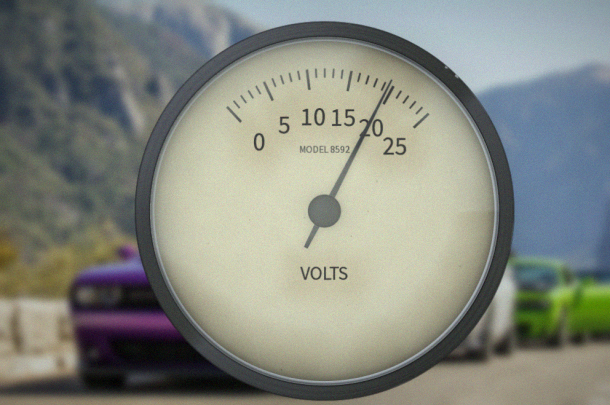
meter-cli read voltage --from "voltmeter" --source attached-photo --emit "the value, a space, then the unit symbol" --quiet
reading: 19.5 V
